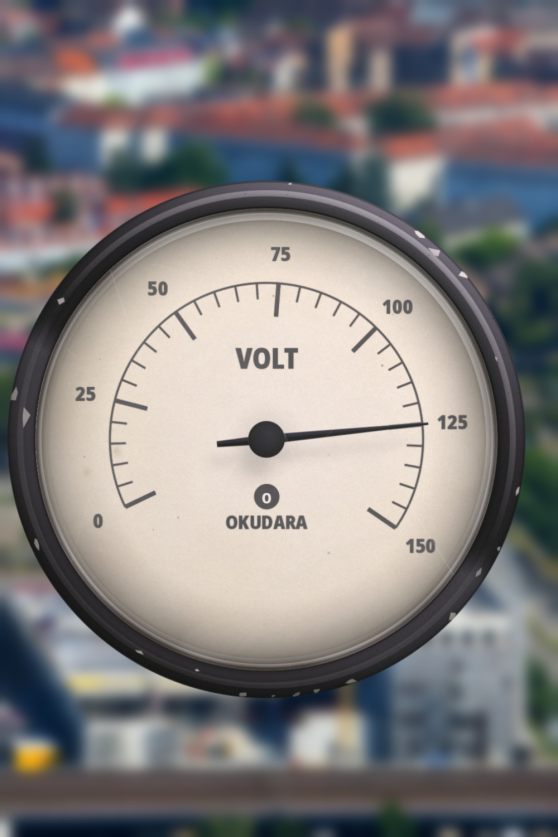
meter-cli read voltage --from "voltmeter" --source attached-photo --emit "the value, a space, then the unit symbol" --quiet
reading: 125 V
